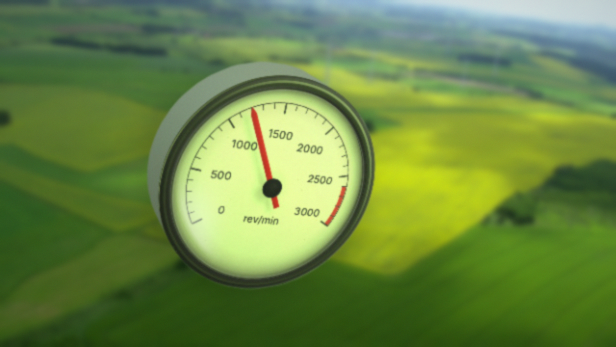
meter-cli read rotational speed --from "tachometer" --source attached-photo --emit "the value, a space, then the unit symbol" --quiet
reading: 1200 rpm
